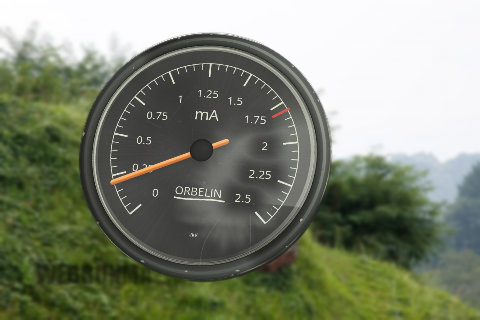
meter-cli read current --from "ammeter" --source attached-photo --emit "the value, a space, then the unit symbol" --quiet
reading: 0.2 mA
